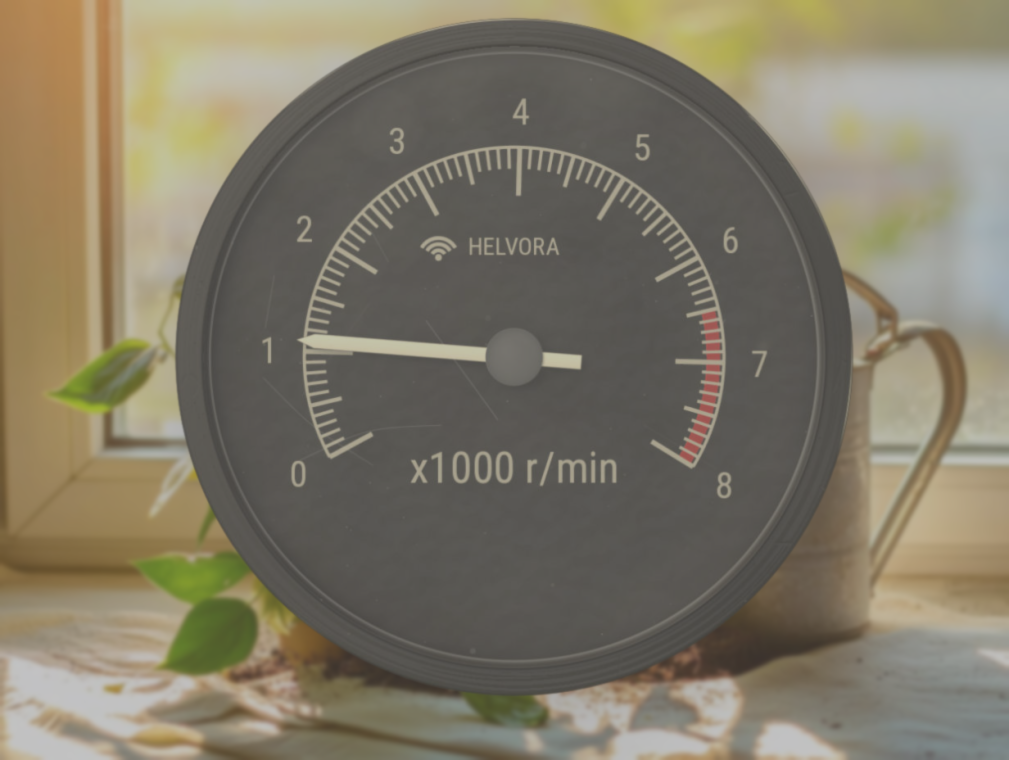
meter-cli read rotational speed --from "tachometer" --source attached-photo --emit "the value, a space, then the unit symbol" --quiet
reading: 1100 rpm
